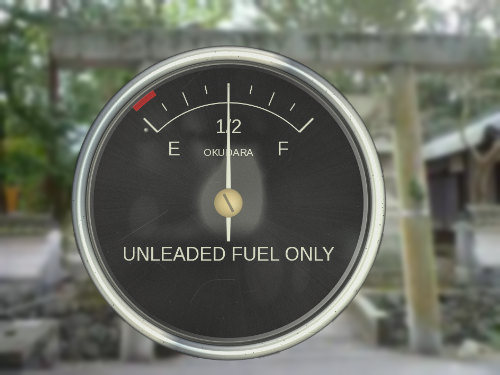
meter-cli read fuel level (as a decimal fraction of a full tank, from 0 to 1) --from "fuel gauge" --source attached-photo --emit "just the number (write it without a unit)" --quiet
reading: 0.5
